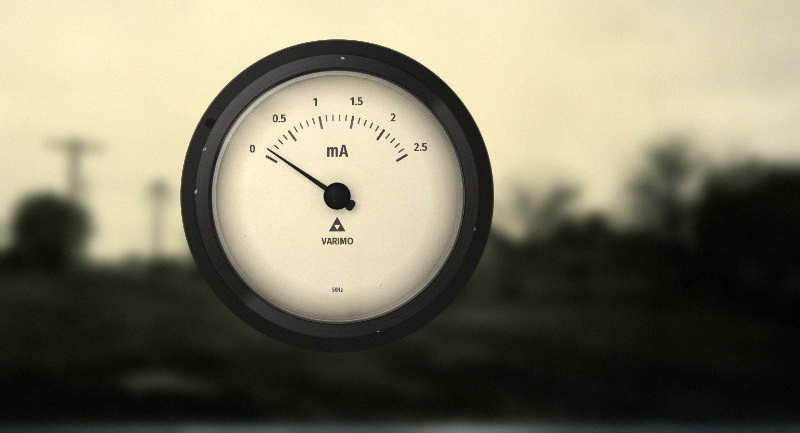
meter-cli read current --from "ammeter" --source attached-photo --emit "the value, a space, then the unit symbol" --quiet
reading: 0.1 mA
